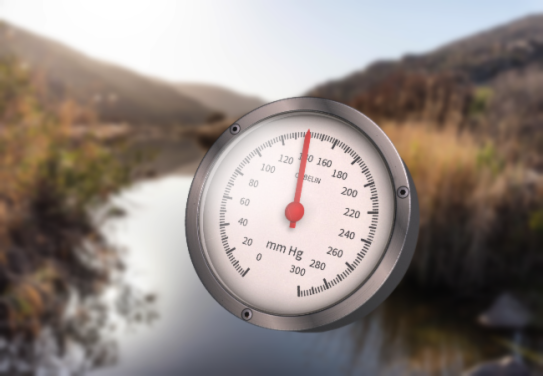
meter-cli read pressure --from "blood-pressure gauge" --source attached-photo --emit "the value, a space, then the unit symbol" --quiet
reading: 140 mmHg
